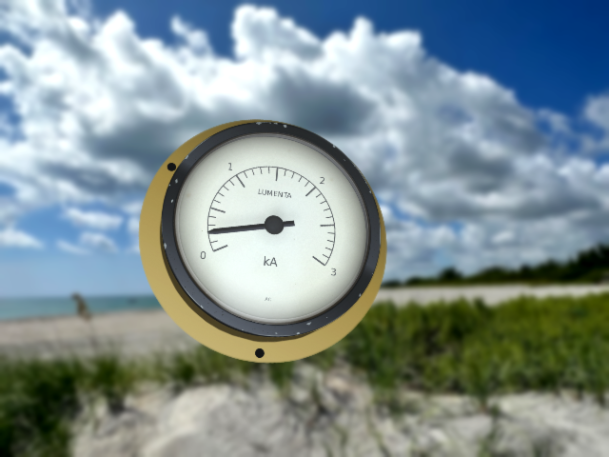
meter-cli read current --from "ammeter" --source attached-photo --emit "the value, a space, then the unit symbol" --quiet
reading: 0.2 kA
